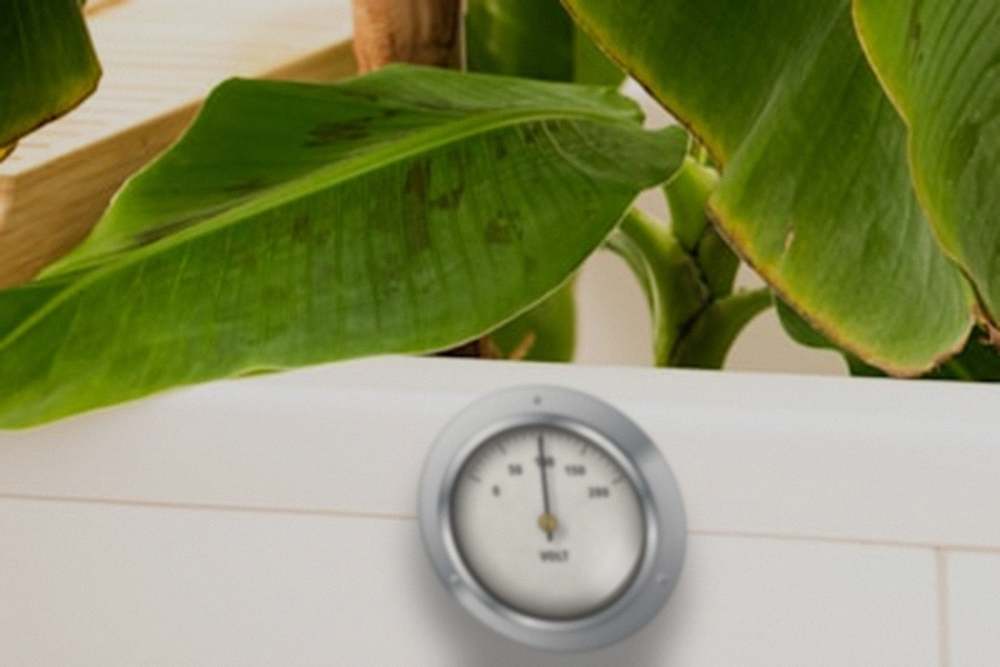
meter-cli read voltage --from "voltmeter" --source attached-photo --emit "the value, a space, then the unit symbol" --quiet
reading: 100 V
